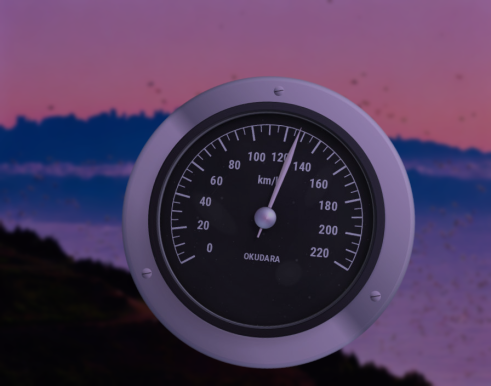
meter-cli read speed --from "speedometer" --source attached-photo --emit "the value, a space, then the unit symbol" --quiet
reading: 127.5 km/h
